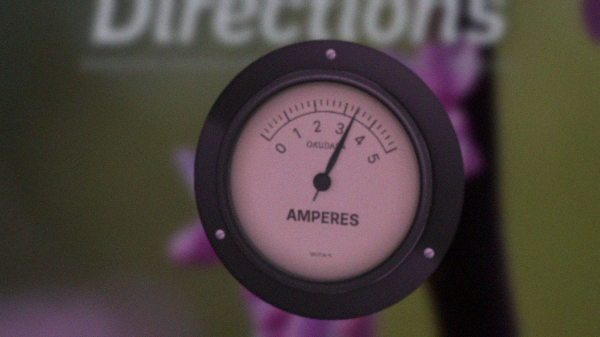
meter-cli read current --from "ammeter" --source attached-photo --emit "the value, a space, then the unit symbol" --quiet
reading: 3.4 A
